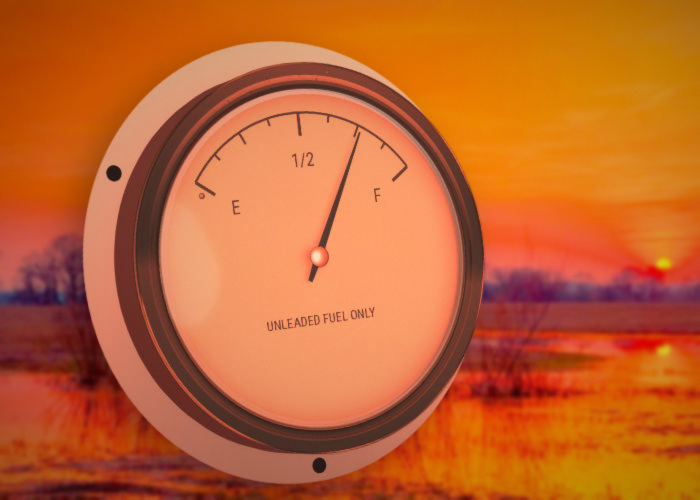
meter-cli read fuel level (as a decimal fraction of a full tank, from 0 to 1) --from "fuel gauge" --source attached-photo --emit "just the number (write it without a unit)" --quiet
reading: 0.75
